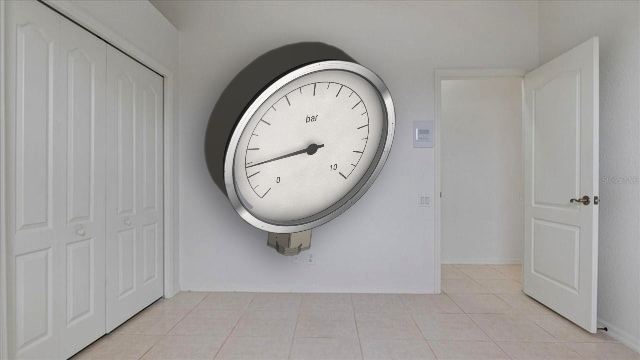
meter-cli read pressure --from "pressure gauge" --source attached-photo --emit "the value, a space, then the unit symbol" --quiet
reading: 1.5 bar
